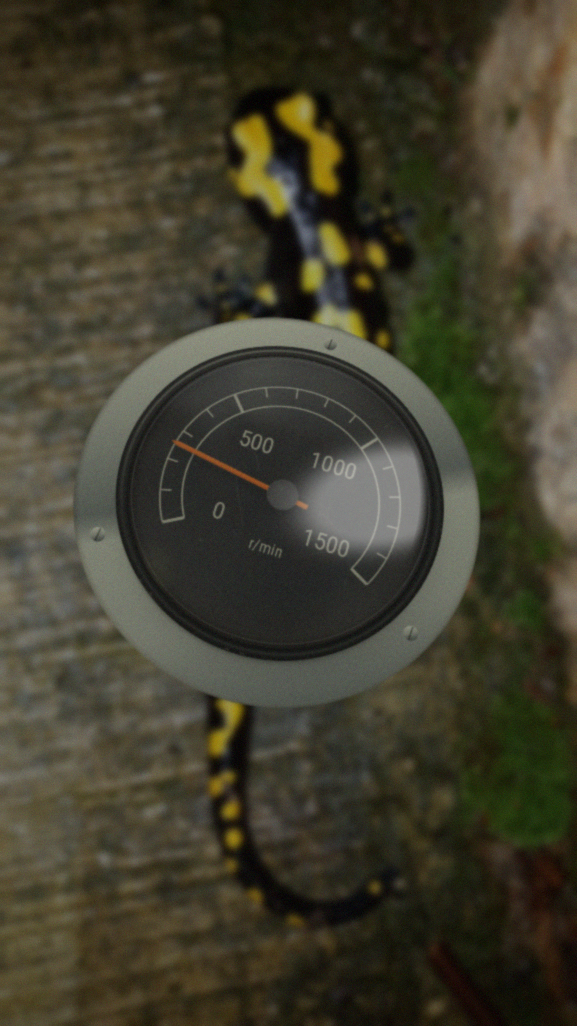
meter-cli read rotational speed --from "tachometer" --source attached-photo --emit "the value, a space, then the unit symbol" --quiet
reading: 250 rpm
